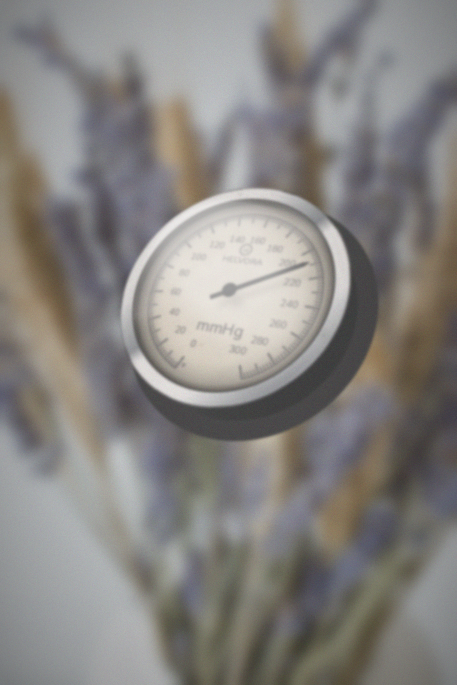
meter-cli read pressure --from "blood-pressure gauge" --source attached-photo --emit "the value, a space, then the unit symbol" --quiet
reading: 210 mmHg
